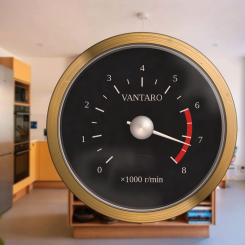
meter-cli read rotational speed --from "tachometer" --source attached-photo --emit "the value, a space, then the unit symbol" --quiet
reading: 7250 rpm
